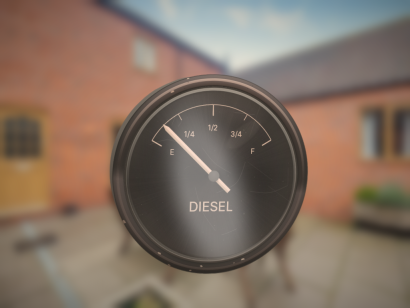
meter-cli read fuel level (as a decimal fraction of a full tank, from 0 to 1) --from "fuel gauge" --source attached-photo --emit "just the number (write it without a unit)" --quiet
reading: 0.125
